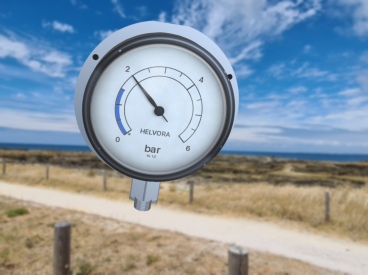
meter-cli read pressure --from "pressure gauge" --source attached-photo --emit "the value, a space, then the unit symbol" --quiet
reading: 2 bar
